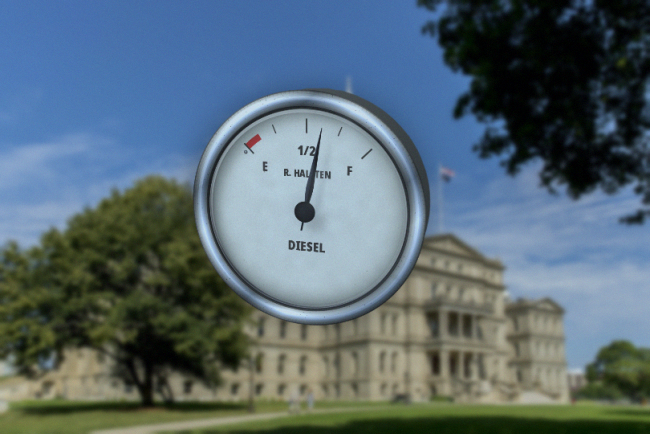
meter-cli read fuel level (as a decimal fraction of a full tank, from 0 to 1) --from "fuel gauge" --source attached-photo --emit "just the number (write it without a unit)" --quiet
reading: 0.625
